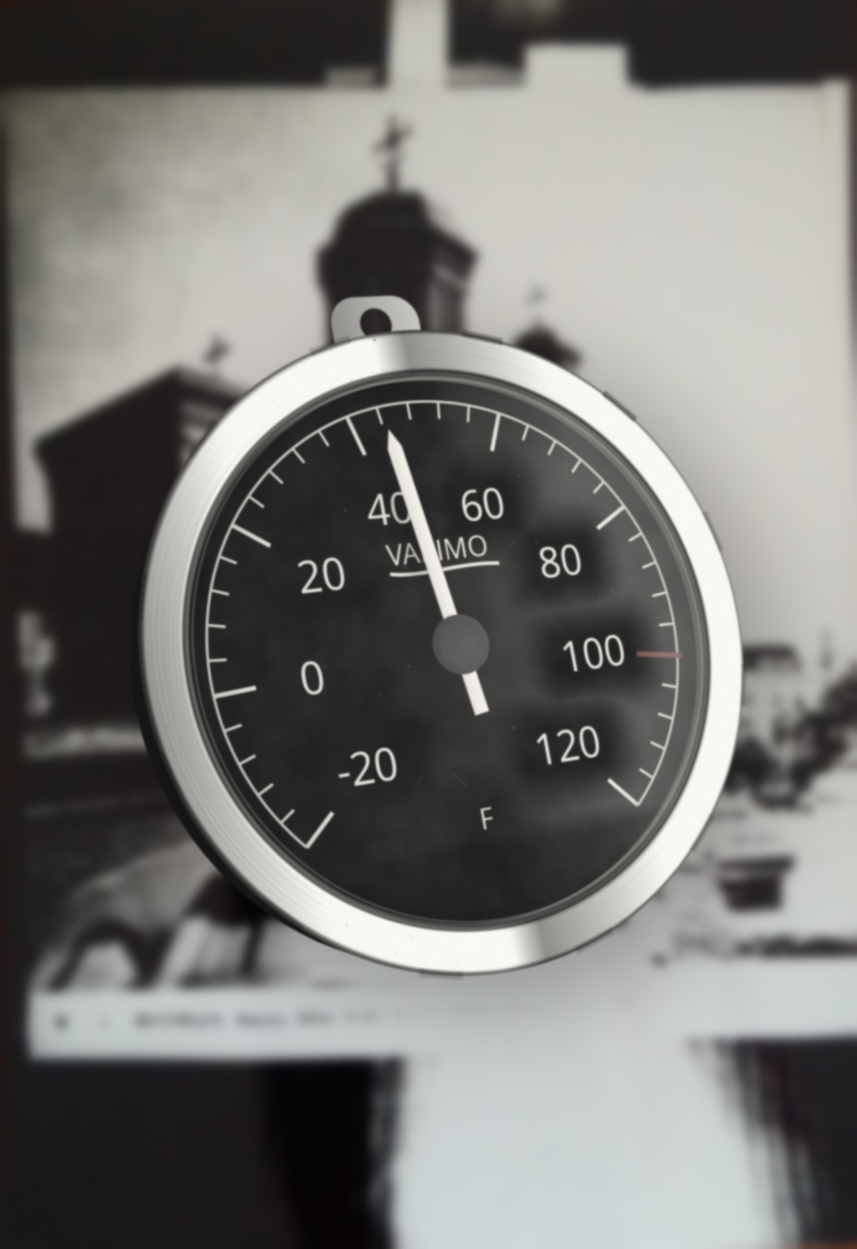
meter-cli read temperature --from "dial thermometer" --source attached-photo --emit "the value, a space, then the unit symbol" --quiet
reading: 44 °F
